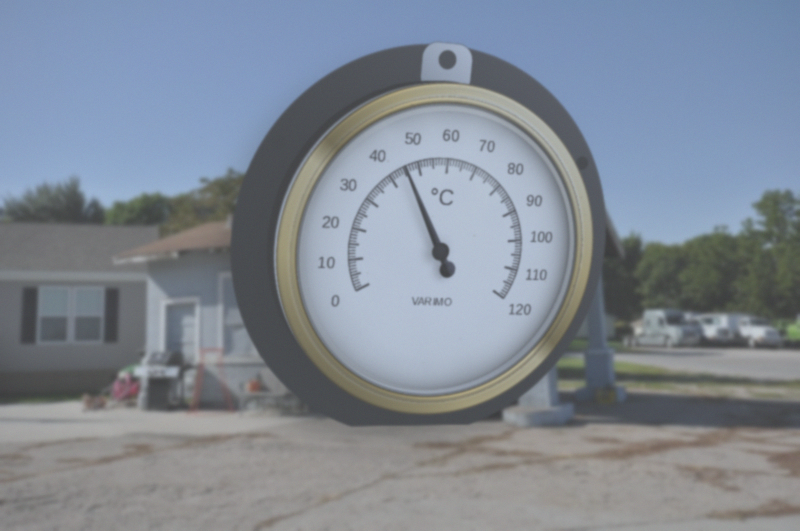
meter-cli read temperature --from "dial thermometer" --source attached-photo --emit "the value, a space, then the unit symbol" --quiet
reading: 45 °C
